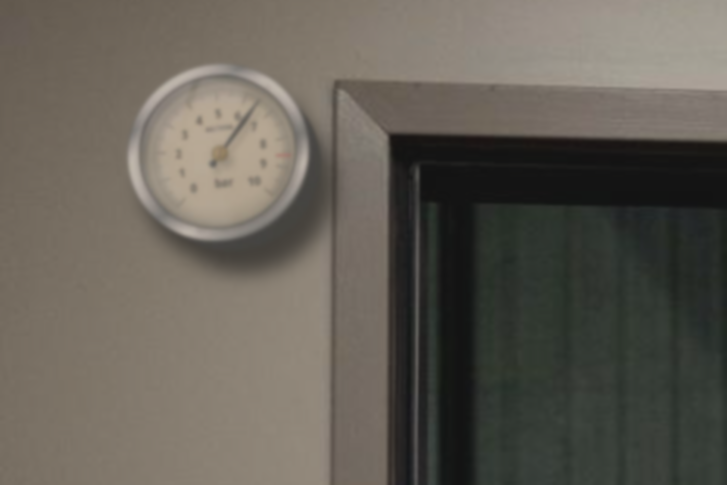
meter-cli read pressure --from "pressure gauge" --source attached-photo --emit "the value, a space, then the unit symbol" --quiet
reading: 6.5 bar
